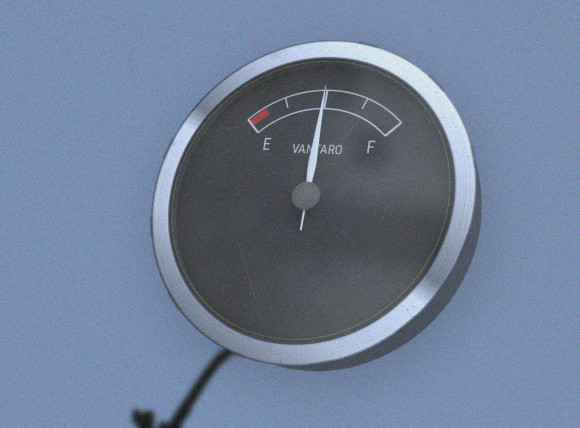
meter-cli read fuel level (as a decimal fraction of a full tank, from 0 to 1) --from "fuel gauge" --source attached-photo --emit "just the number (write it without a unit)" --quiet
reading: 0.5
